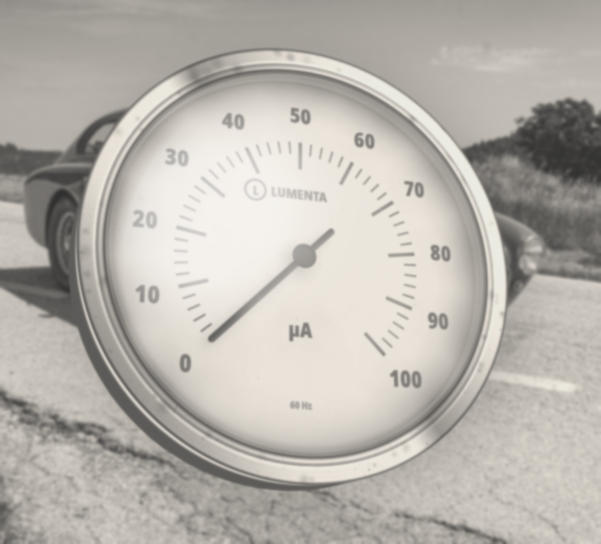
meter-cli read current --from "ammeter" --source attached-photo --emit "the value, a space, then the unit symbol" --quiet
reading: 0 µA
